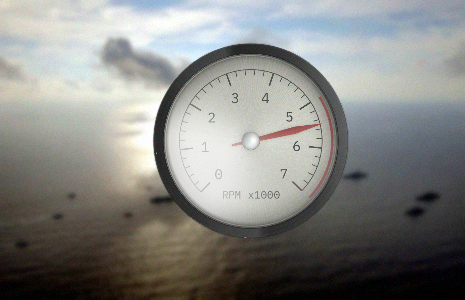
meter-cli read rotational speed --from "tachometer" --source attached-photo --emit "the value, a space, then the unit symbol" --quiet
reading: 5500 rpm
